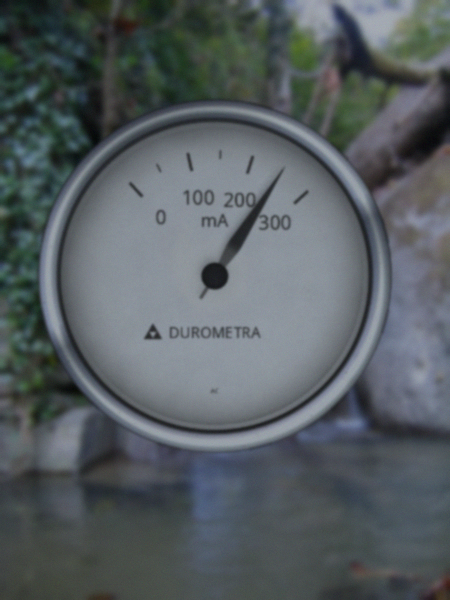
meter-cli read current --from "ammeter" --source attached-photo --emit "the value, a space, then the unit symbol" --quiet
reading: 250 mA
